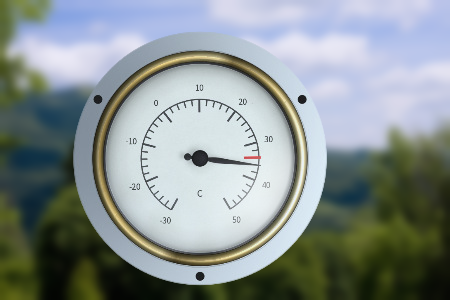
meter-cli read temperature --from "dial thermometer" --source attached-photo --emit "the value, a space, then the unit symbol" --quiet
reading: 36 °C
